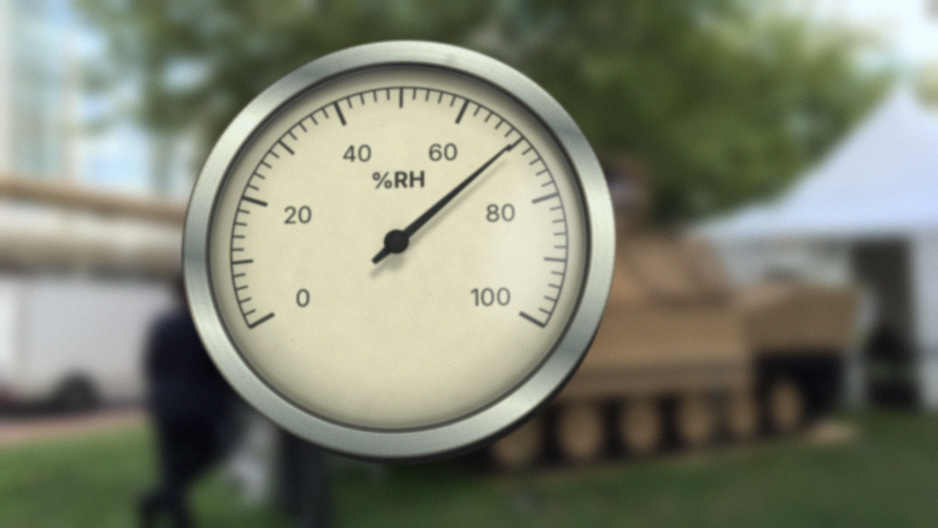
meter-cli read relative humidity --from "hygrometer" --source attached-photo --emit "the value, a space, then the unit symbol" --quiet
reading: 70 %
